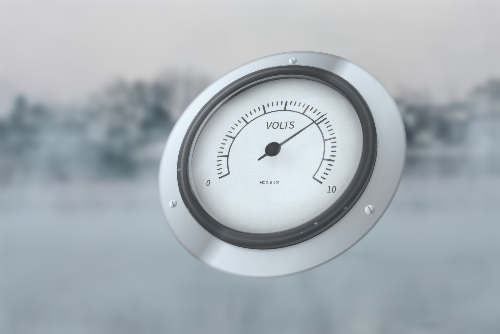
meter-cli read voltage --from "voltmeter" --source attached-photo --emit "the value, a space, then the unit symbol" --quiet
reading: 7 V
